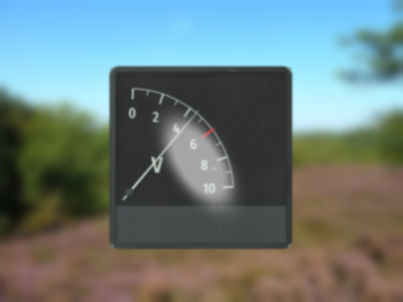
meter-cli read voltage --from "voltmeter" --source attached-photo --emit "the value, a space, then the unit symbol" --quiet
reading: 4.5 V
